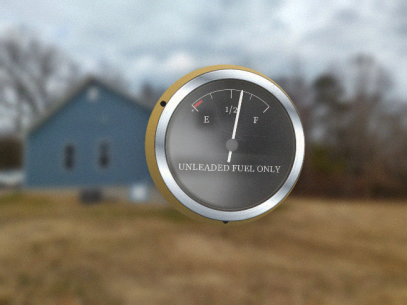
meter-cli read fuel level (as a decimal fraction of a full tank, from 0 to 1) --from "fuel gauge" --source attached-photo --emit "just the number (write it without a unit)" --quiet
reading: 0.625
